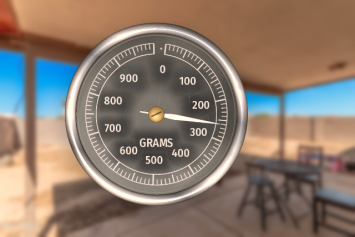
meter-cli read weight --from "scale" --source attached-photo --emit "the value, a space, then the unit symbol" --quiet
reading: 260 g
